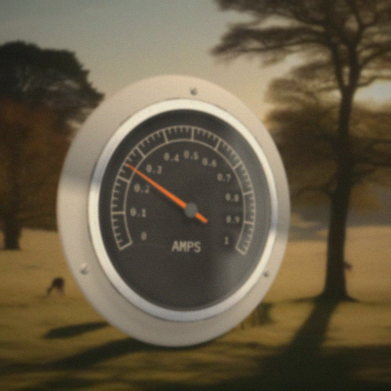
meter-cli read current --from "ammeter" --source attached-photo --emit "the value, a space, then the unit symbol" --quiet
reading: 0.24 A
